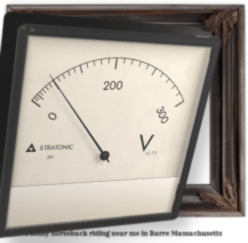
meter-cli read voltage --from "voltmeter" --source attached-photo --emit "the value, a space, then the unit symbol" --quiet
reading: 100 V
